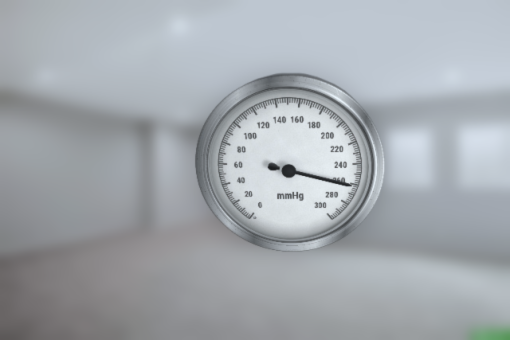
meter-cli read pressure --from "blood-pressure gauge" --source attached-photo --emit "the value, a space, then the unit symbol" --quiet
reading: 260 mmHg
